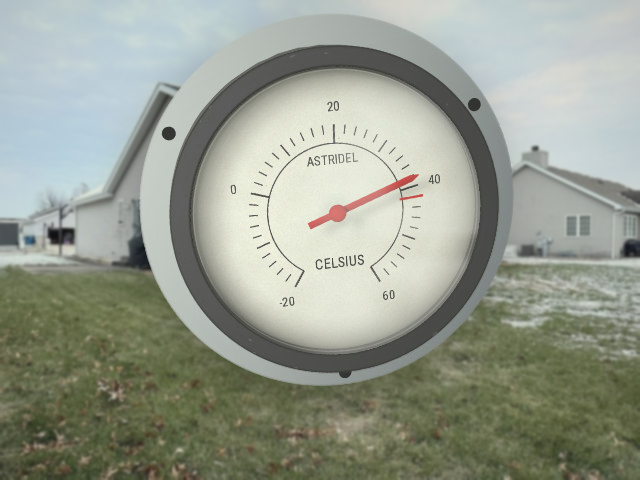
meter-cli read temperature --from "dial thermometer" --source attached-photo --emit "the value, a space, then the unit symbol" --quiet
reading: 38 °C
